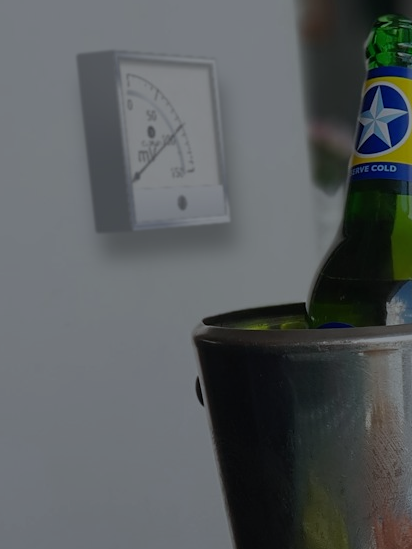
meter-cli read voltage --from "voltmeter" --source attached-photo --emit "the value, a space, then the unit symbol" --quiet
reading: 100 mV
